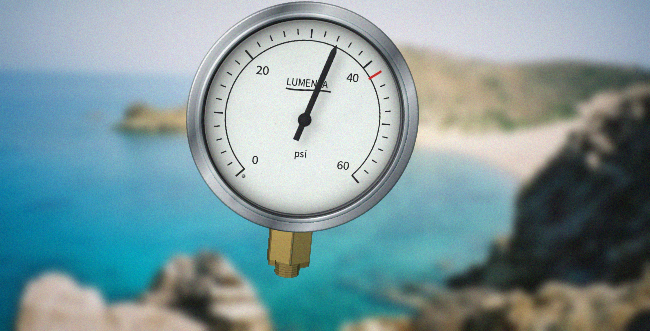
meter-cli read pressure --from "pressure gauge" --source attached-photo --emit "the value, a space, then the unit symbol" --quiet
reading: 34 psi
